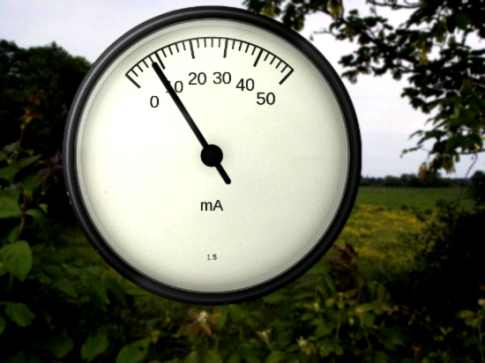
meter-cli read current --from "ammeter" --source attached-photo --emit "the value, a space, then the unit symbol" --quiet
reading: 8 mA
